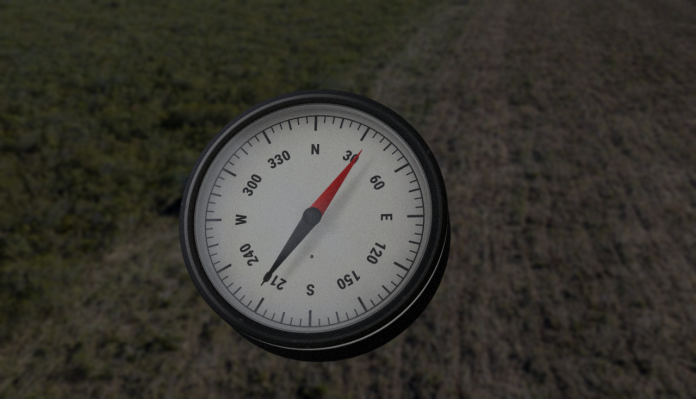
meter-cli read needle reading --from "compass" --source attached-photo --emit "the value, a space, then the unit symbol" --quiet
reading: 35 °
